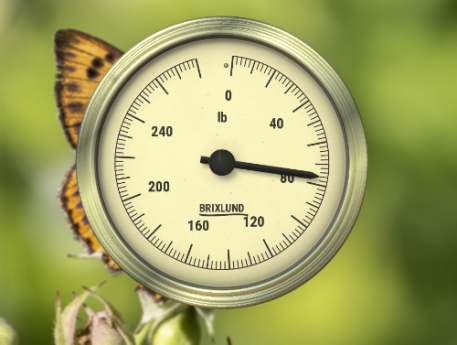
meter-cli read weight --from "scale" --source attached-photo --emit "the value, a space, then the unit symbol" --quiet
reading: 76 lb
